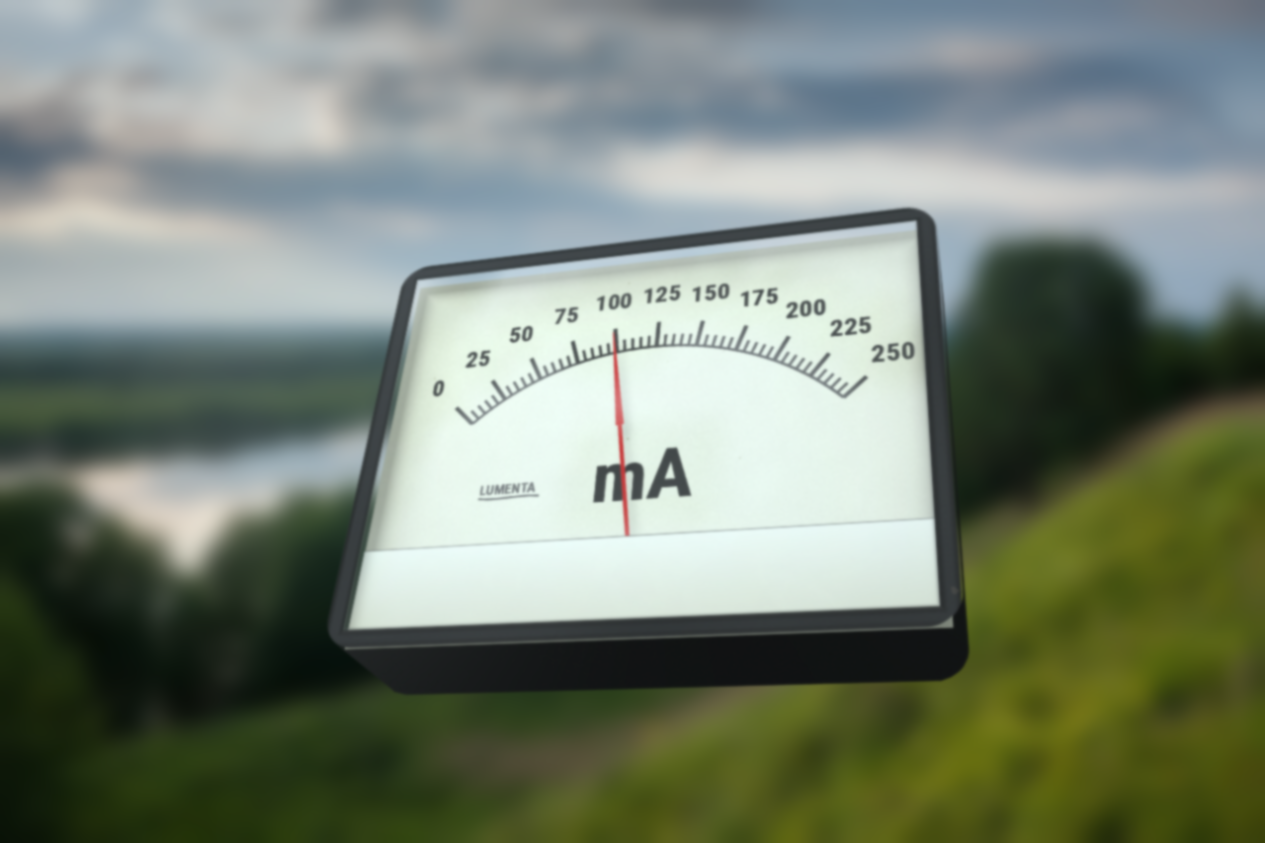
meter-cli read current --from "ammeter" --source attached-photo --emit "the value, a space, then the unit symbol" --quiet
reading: 100 mA
